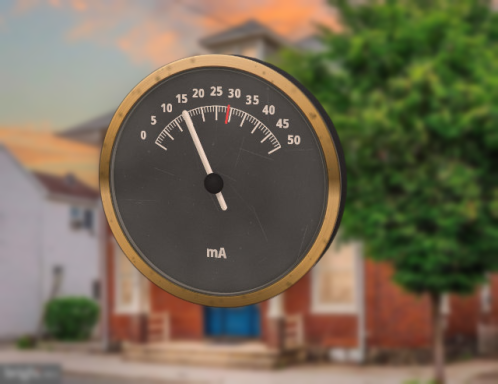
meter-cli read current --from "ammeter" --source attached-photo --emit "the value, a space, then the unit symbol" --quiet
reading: 15 mA
